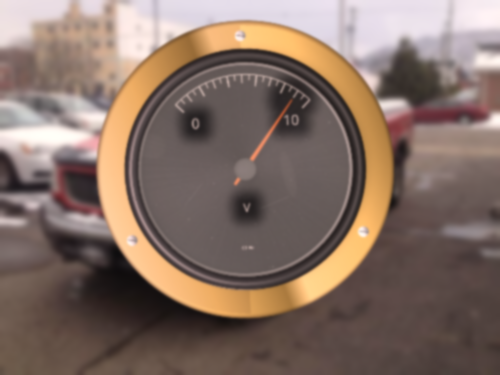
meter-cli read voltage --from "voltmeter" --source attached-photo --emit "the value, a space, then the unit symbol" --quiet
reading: 9 V
